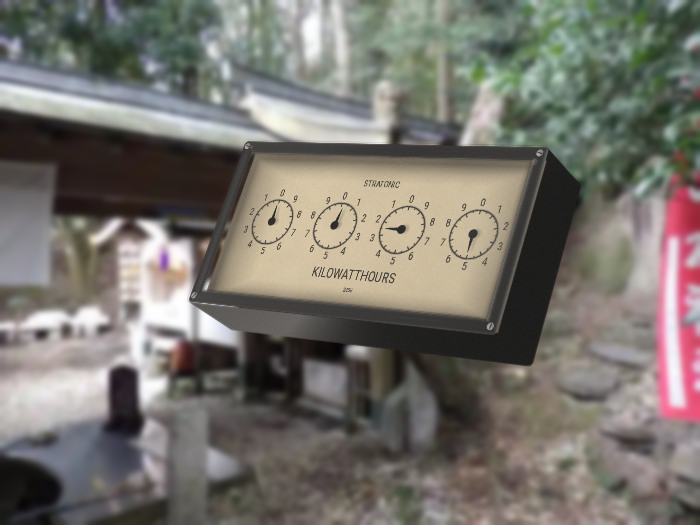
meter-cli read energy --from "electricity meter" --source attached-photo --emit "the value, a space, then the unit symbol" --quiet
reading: 25 kWh
